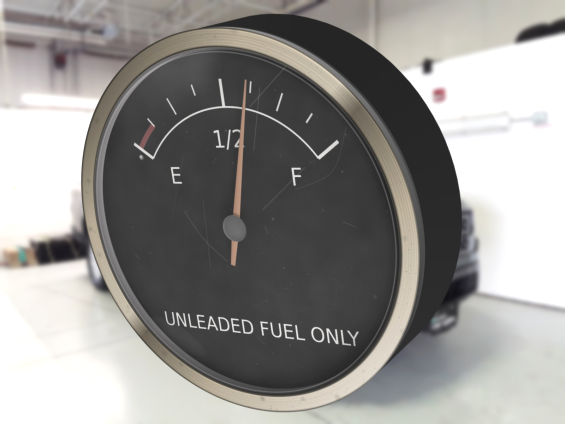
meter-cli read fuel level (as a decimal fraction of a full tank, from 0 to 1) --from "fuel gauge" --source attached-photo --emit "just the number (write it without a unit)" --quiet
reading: 0.625
